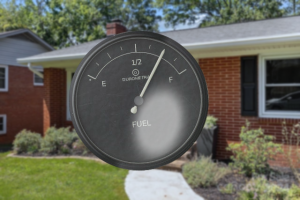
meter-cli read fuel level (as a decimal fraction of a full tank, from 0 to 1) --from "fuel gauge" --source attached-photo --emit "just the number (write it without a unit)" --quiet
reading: 0.75
